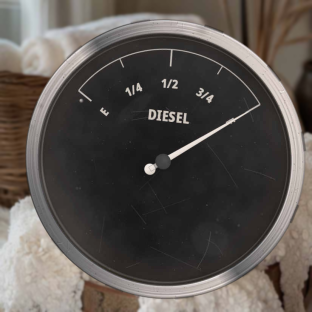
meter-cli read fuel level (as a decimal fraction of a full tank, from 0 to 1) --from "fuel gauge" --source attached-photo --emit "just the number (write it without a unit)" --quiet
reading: 1
